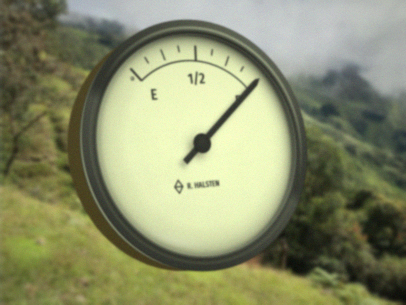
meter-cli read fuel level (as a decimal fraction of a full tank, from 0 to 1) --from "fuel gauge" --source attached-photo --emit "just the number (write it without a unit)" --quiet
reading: 1
